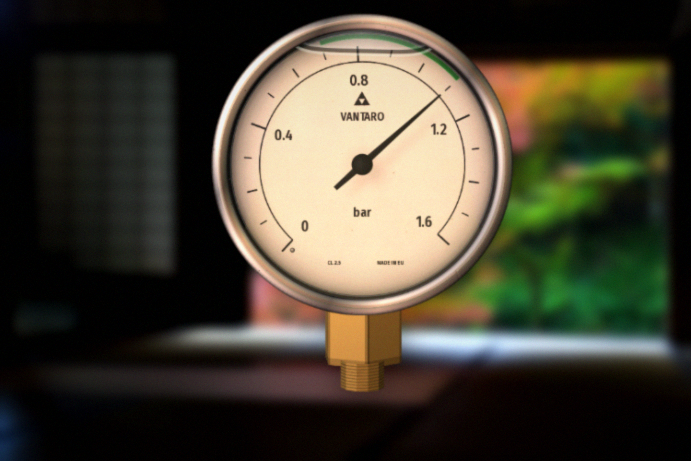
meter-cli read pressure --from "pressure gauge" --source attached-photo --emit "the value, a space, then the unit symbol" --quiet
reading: 1.1 bar
